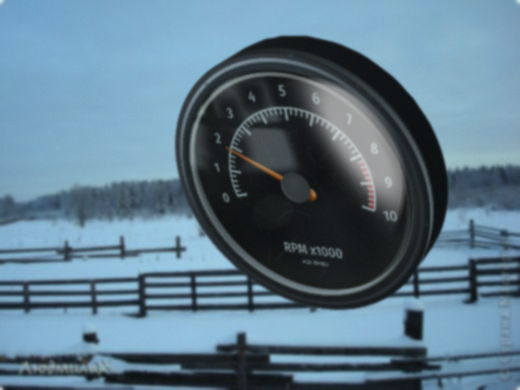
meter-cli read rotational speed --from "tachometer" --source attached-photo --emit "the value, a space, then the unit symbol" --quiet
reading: 2000 rpm
